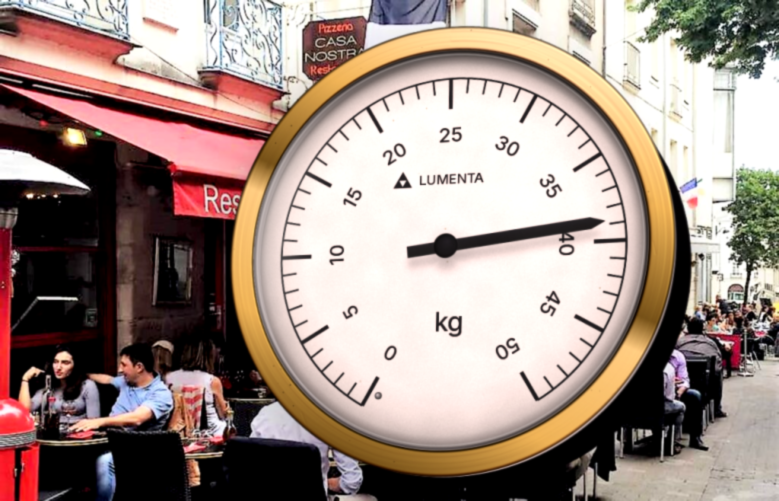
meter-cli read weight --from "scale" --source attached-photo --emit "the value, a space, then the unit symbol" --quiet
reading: 39 kg
